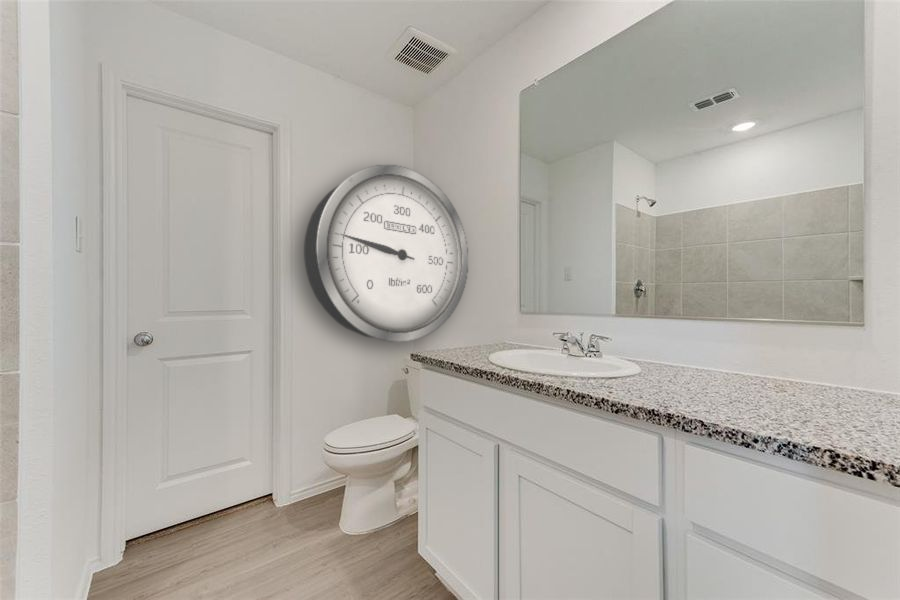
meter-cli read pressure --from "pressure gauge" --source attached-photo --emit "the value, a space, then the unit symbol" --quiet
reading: 120 psi
